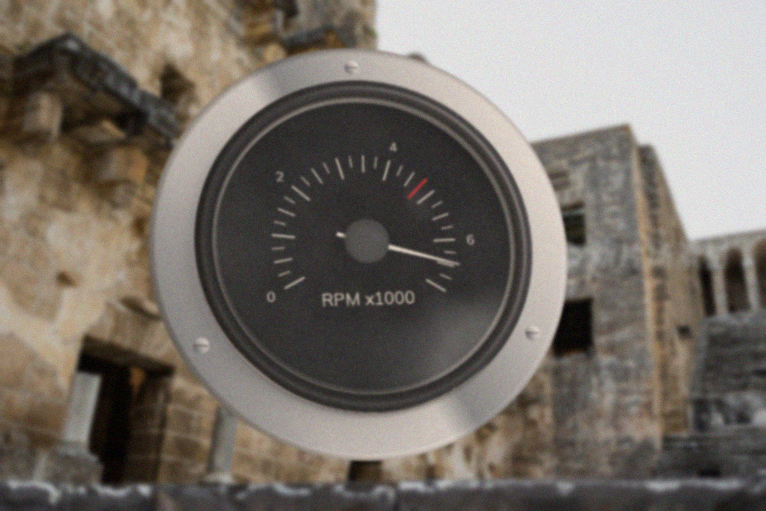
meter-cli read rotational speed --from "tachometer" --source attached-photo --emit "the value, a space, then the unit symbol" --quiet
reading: 6500 rpm
